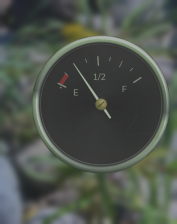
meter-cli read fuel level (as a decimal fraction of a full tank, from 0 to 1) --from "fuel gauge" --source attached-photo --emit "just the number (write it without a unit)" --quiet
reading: 0.25
